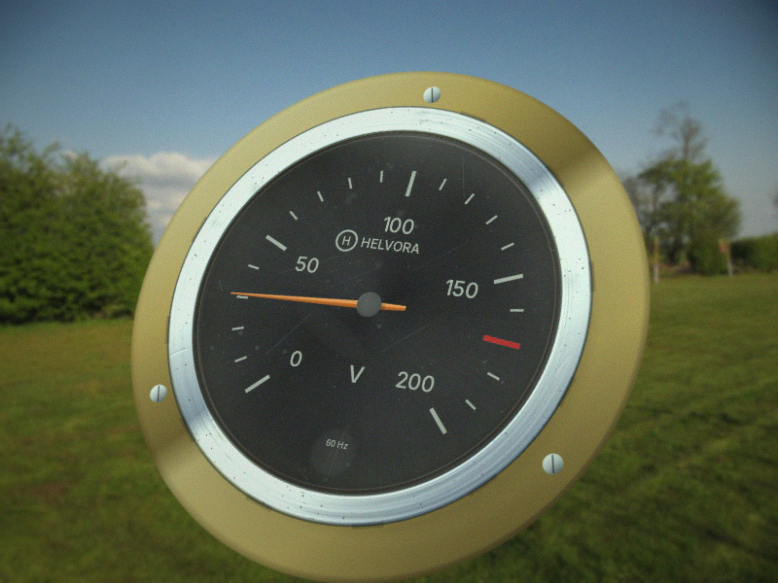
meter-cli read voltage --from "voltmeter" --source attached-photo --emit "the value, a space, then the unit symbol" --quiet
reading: 30 V
